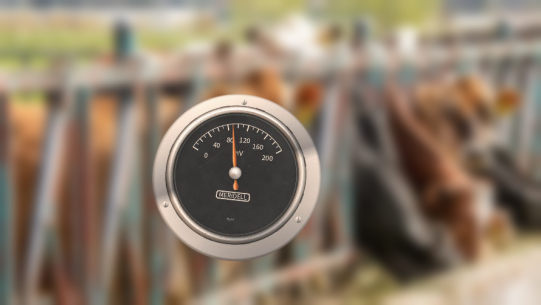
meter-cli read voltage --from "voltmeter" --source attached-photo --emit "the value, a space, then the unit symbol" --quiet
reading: 90 mV
